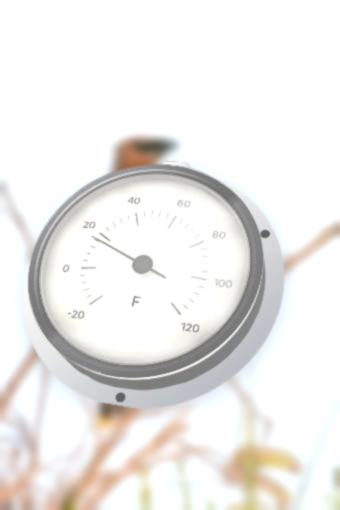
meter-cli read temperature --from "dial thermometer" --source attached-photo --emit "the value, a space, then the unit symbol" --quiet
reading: 16 °F
